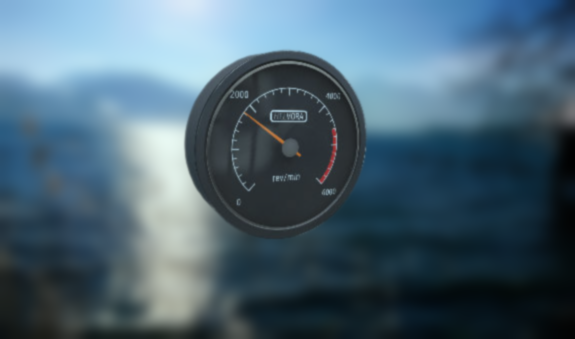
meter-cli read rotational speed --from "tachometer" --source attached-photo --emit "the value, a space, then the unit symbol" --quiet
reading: 1800 rpm
